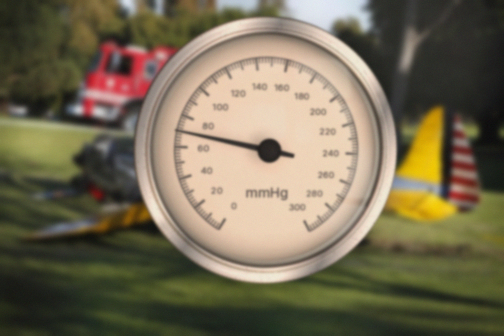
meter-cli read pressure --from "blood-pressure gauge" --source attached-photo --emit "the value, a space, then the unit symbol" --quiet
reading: 70 mmHg
